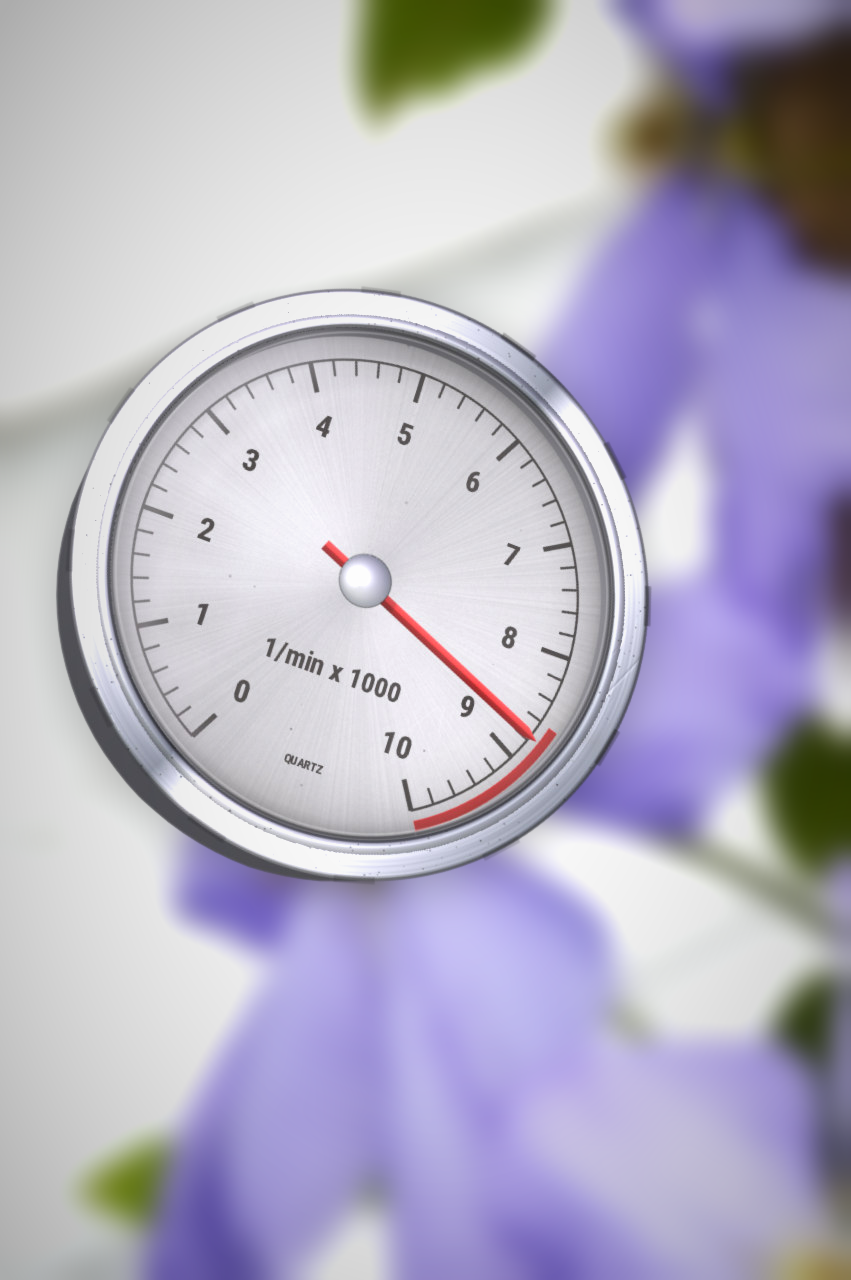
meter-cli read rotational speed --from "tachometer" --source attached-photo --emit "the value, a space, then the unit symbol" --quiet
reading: 8800 rpm
